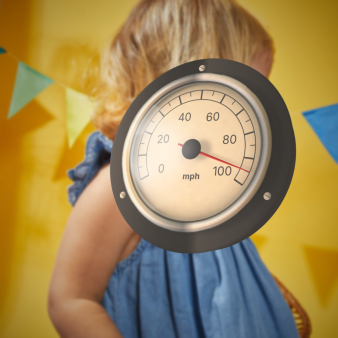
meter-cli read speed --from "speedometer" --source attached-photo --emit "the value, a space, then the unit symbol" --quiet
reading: 95 mph
